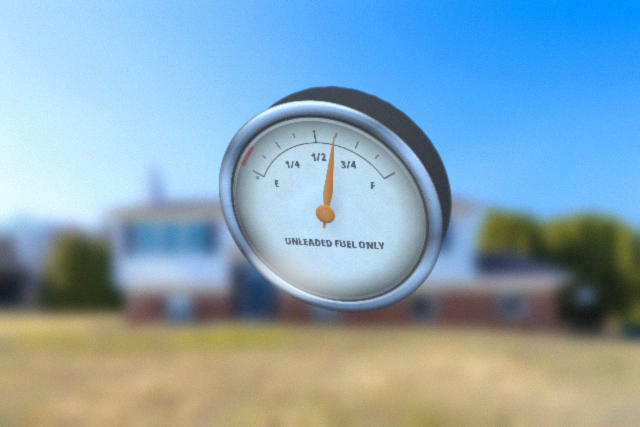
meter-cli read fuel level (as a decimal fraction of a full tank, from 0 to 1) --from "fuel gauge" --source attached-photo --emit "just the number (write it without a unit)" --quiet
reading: 0.625
